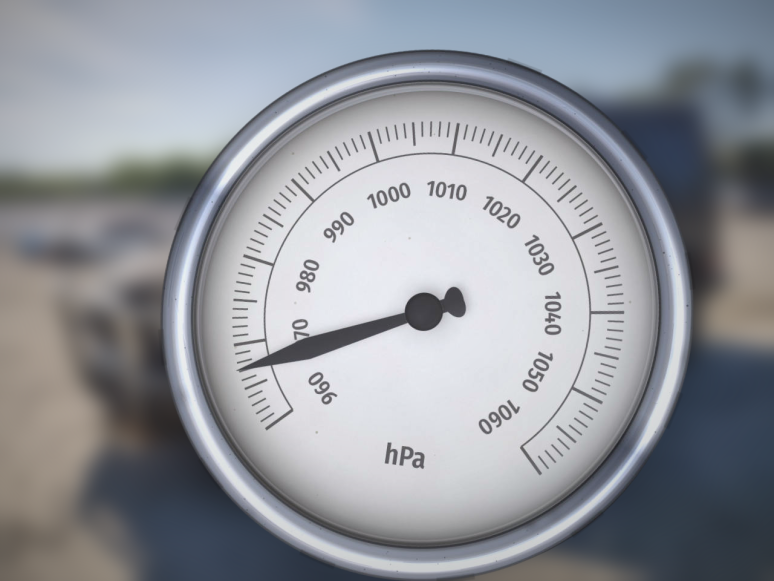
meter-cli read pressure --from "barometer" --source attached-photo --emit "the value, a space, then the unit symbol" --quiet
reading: 967 hPa
